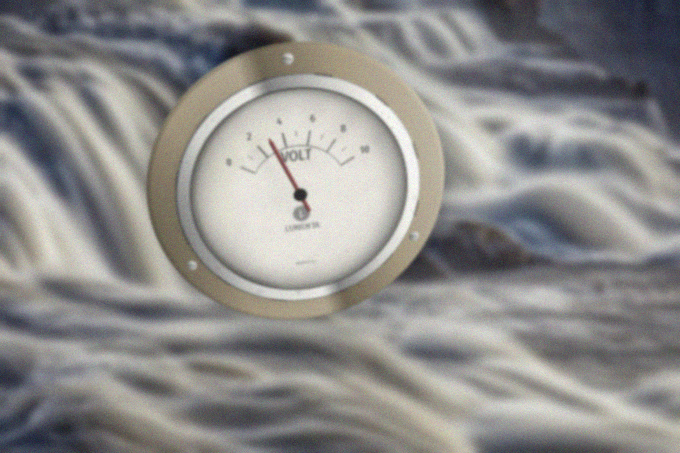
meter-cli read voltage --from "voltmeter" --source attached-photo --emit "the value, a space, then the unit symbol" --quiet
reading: 3 V
